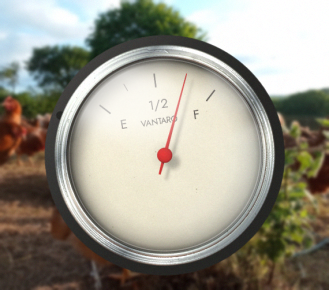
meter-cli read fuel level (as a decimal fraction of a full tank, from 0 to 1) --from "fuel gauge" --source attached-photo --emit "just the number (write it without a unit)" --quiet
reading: 0.75
